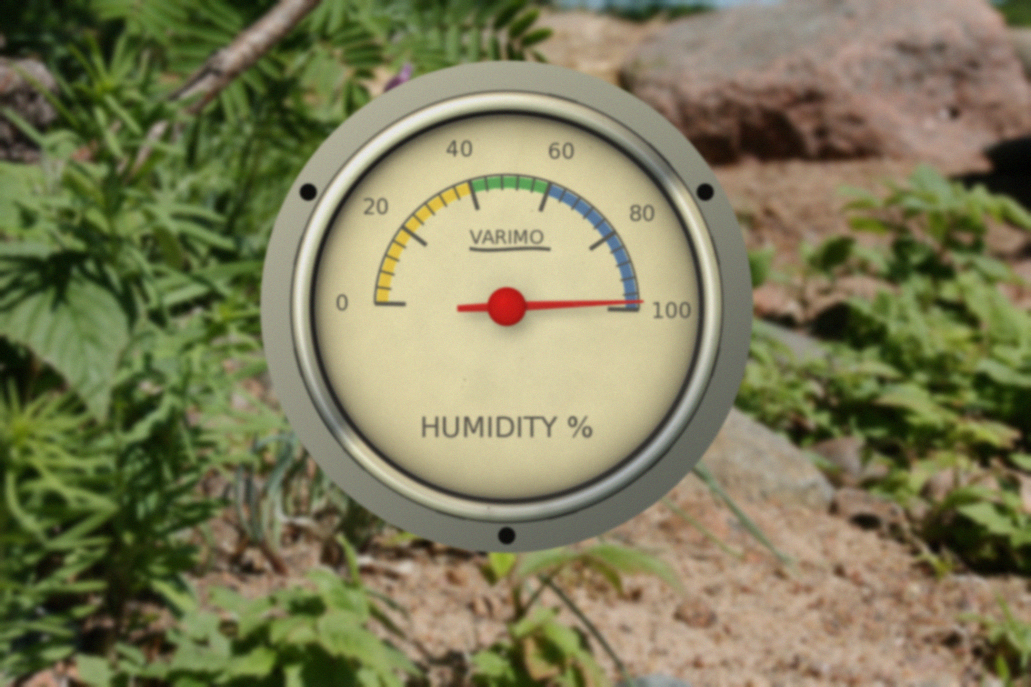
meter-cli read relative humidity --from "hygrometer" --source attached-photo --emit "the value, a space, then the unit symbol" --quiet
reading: 98 %
